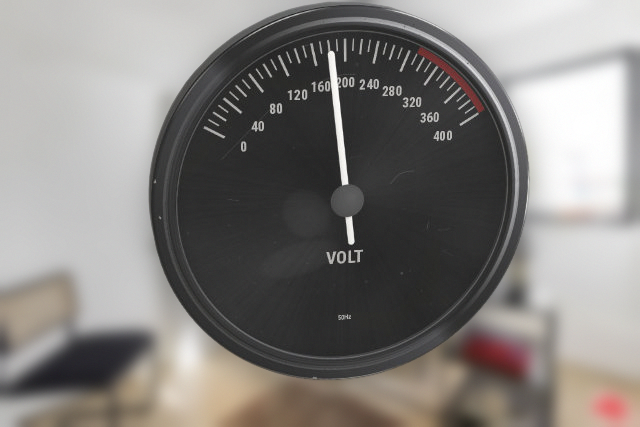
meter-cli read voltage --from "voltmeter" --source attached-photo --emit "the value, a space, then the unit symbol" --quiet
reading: 180 V
